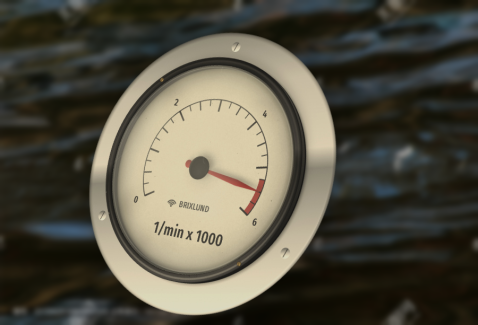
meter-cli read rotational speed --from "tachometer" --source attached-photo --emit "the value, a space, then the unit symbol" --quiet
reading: 5500 rpm
